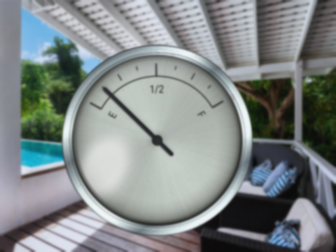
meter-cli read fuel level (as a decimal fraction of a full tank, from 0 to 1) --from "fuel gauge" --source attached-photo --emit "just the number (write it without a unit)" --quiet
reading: 0.125
